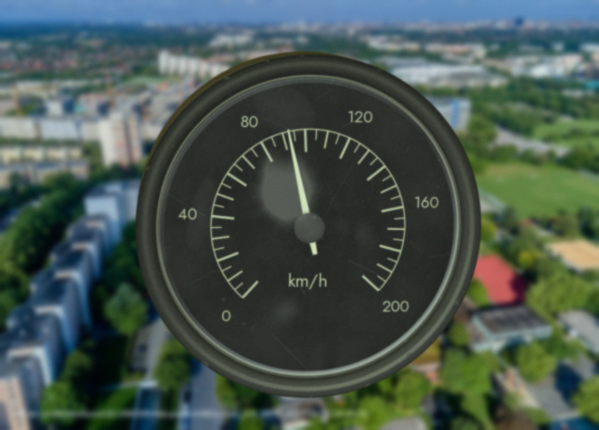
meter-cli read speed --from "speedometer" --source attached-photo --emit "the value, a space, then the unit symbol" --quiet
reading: 92.5 km/h
